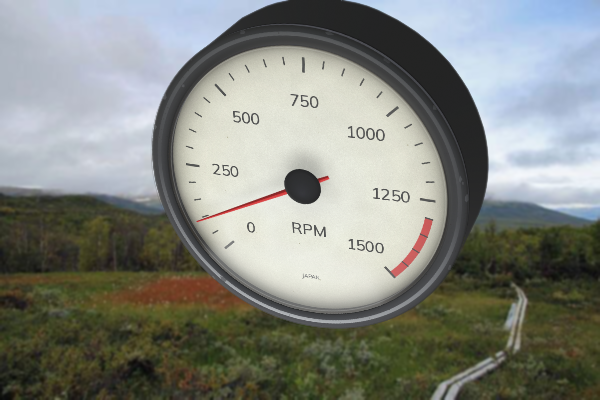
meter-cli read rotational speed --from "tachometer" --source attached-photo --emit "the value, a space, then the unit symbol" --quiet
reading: 100 rpm
